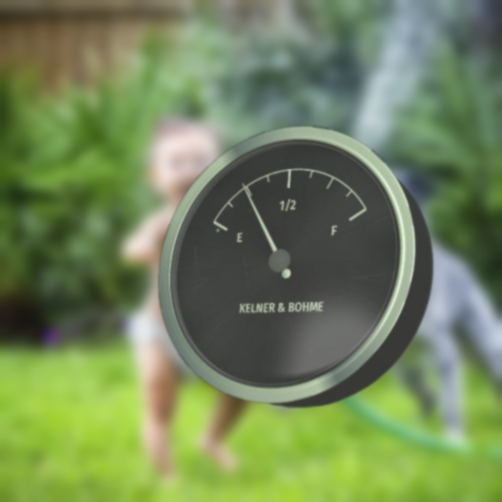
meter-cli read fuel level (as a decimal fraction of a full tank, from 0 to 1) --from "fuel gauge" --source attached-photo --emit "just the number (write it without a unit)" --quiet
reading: 0.25
